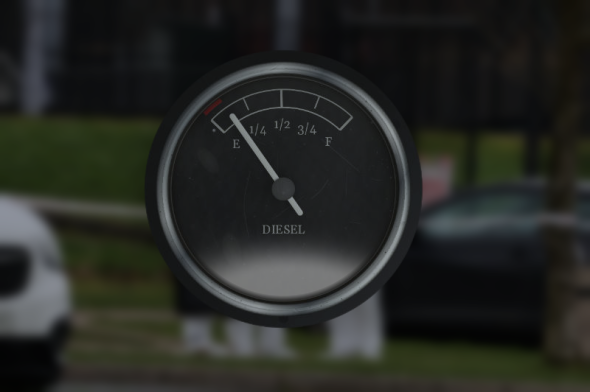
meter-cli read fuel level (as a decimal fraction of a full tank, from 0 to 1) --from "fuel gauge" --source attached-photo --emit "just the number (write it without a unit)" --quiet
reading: 0.125
